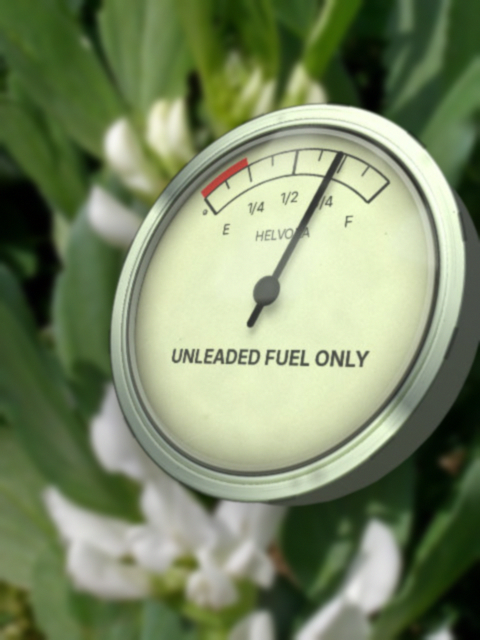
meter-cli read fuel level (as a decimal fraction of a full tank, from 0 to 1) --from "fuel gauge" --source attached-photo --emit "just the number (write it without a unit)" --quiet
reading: 0.75
